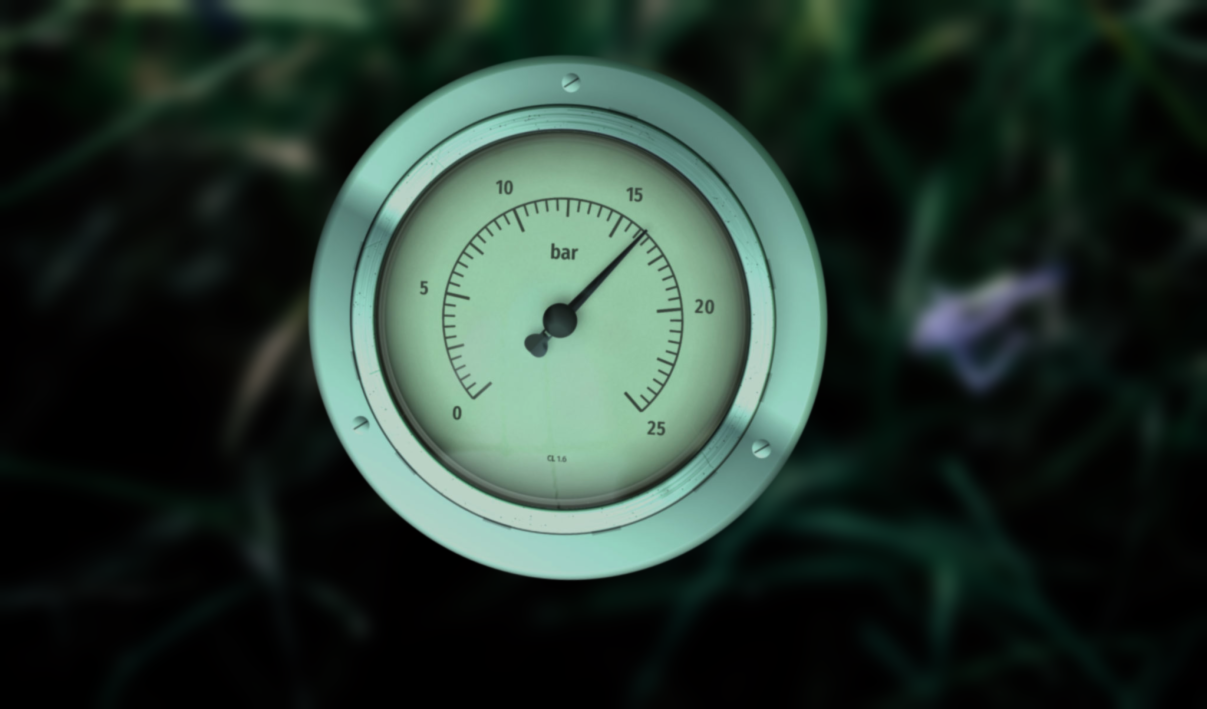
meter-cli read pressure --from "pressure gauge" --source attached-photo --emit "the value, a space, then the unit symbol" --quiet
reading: 16.25 bar
